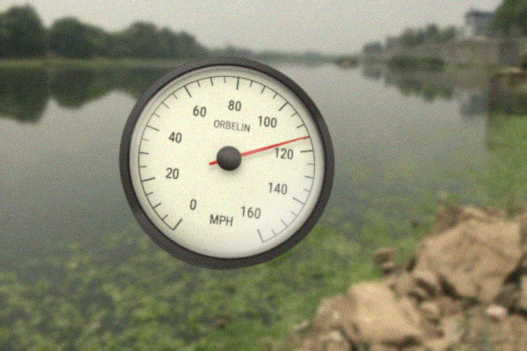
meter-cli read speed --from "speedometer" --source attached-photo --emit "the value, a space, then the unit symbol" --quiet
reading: 115 mph
